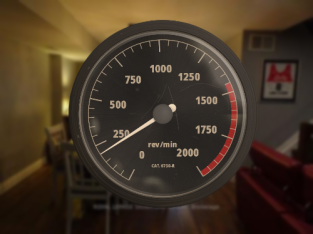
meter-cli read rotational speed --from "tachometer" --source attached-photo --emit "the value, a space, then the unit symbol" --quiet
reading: 200 rpm
